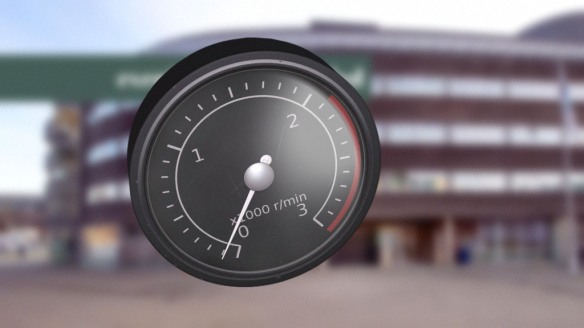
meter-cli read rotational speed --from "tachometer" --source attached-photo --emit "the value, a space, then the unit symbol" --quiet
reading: 100 rpm
